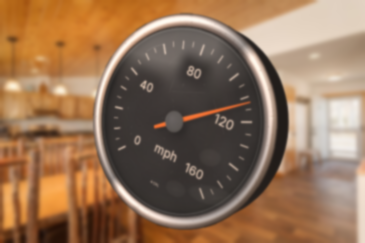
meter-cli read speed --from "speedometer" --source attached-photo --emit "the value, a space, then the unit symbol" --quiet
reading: 112.5 mph
